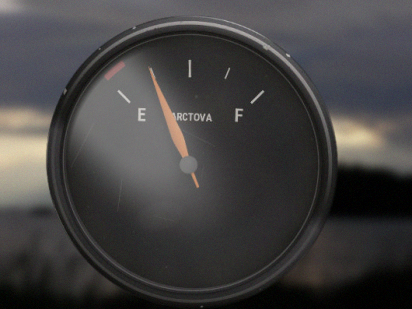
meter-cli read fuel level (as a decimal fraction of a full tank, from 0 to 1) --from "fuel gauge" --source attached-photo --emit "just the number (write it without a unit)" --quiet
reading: 0.25
